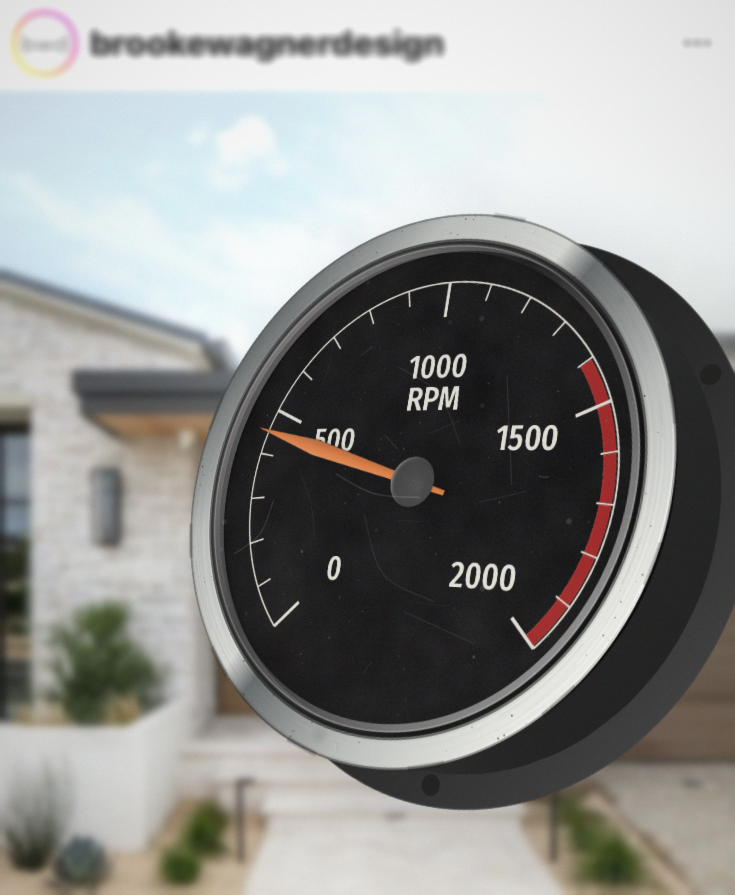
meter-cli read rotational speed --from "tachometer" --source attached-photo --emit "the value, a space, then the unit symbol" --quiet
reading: 450 rpm
